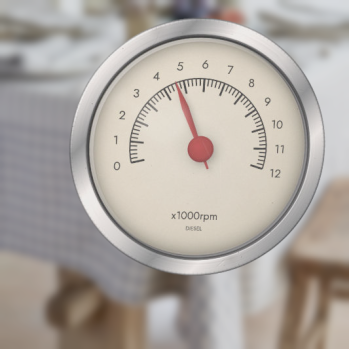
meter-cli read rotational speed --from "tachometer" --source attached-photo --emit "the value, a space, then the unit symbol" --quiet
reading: 4600 rpm
